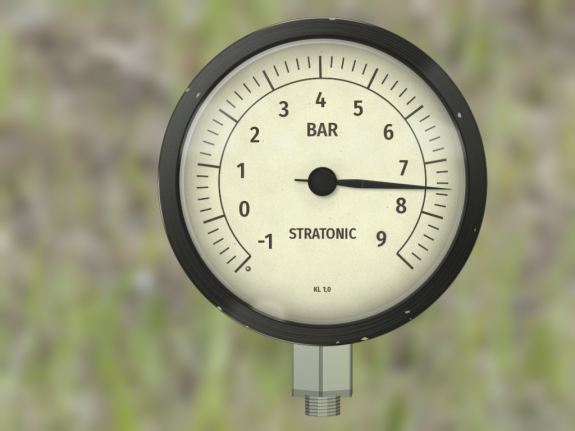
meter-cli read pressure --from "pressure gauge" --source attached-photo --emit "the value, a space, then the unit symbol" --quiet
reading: 7.5 bar
